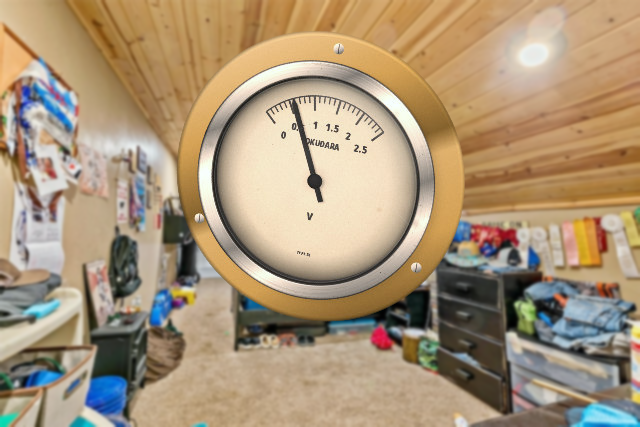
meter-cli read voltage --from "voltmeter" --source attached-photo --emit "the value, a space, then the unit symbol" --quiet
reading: 0.6 V
